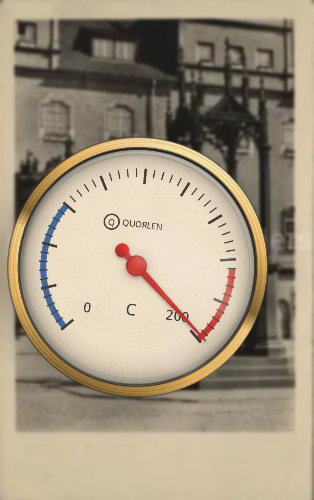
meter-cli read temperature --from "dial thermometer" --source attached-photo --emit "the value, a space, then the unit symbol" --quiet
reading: 198 °C
